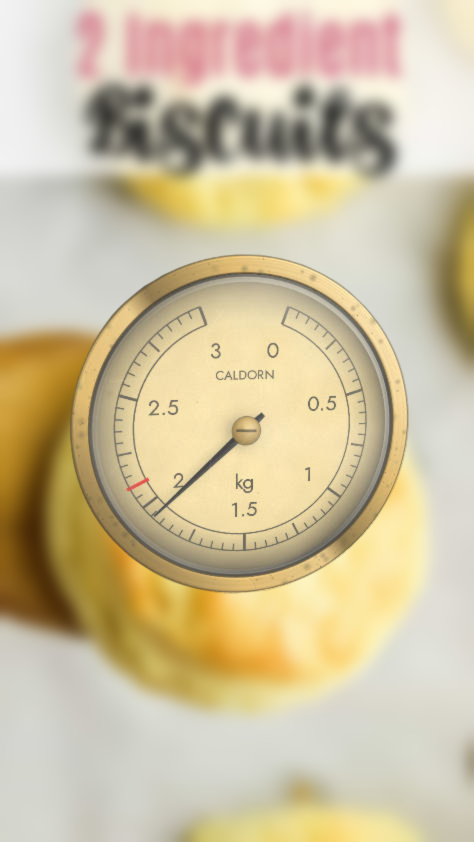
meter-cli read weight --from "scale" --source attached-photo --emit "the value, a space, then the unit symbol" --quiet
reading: 1.95 kg
